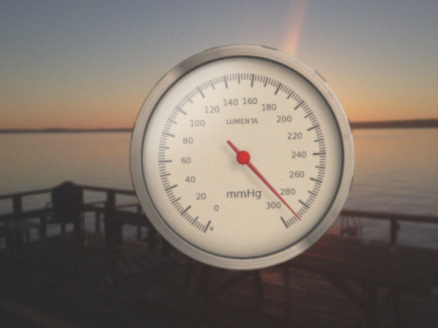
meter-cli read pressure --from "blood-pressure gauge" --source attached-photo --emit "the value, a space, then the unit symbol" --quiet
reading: 290 mmHg
